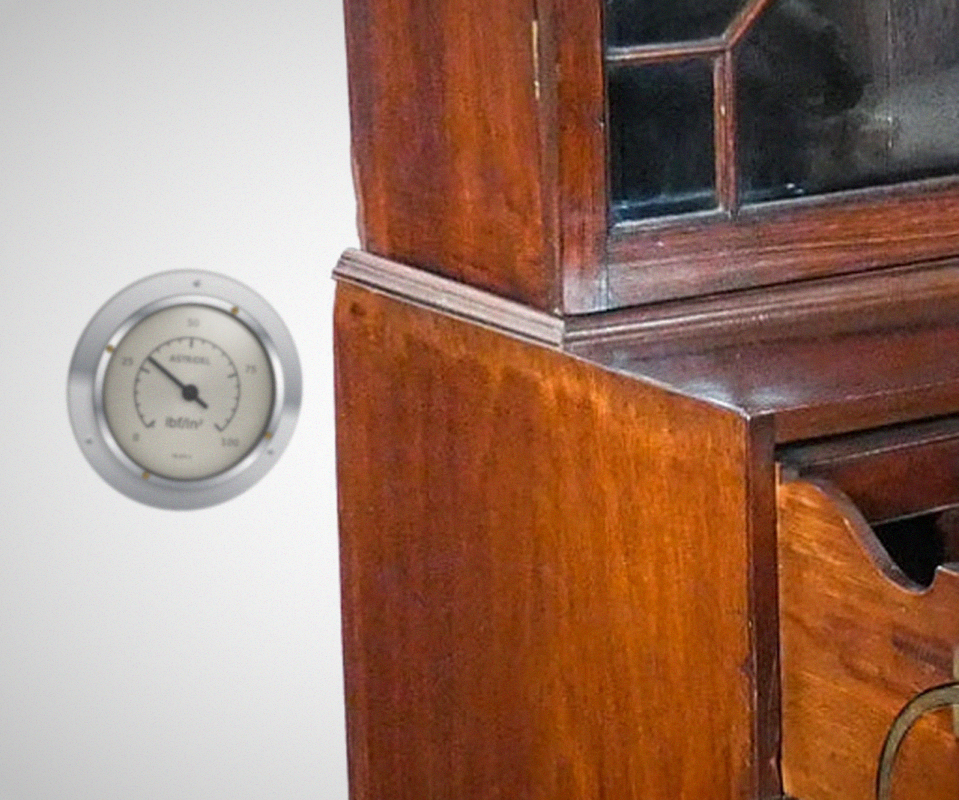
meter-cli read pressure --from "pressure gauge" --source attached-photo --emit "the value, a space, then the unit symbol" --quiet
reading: 30 psi
